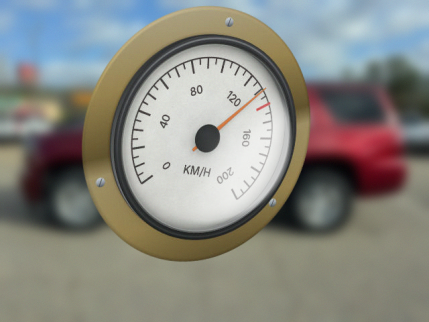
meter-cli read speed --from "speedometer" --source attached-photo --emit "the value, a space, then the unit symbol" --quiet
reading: 130 km/h
